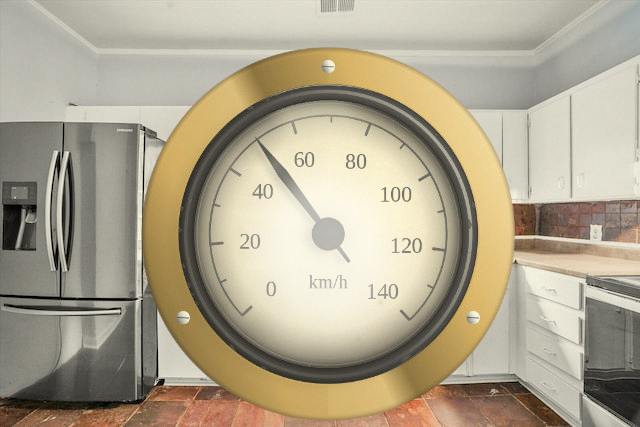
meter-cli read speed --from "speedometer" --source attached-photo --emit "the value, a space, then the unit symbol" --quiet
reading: 50 km/h
